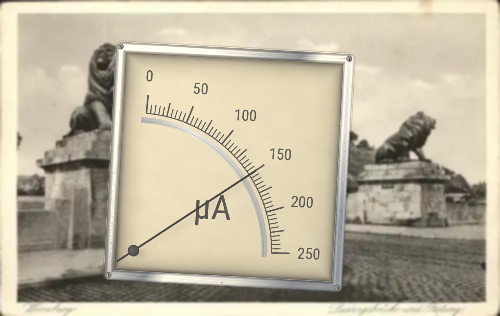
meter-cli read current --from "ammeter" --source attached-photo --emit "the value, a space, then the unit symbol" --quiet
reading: 150 µA
